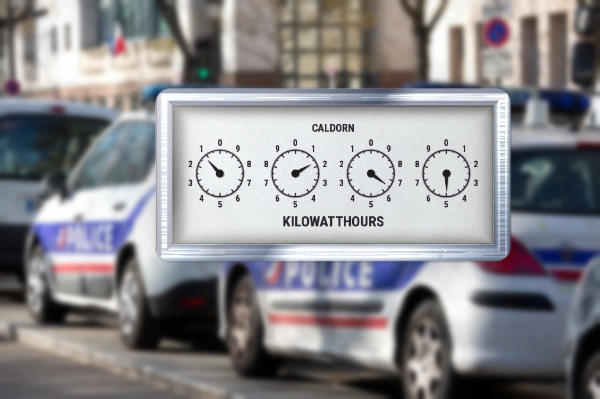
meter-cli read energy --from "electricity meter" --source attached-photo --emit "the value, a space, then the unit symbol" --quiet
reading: 1165 kWh
